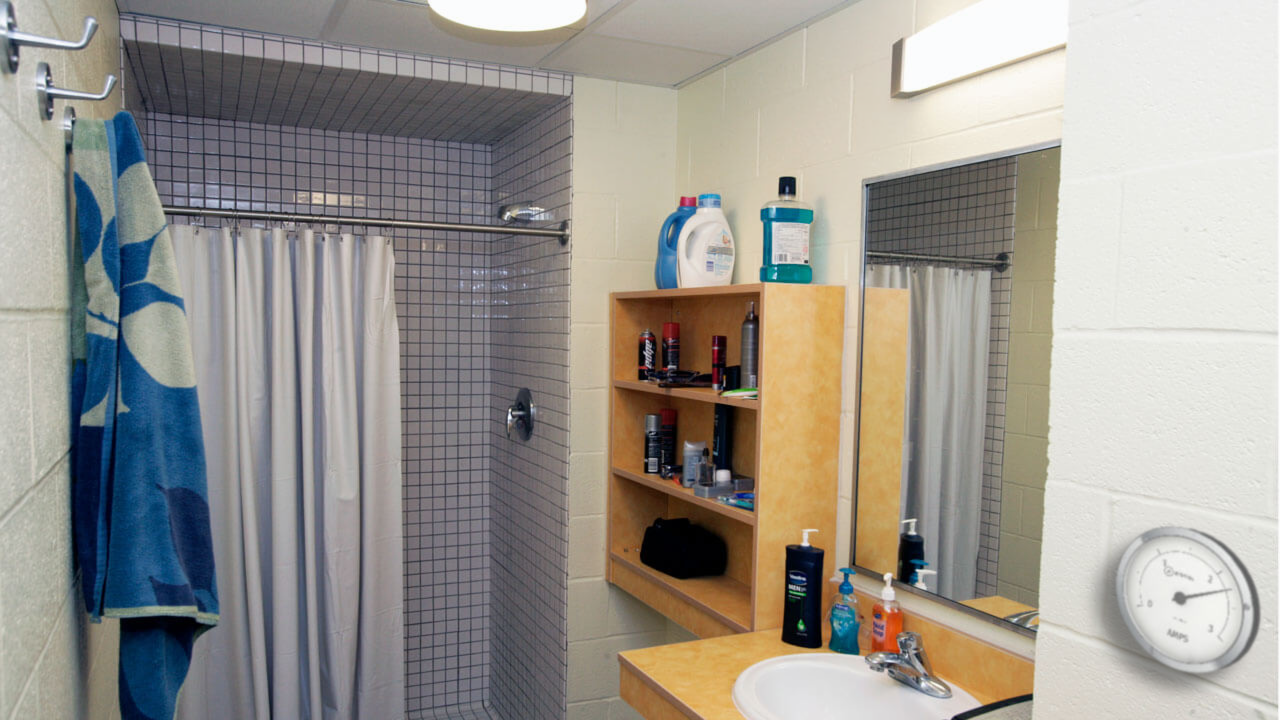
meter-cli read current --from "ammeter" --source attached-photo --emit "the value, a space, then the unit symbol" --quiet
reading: 2.25 A
